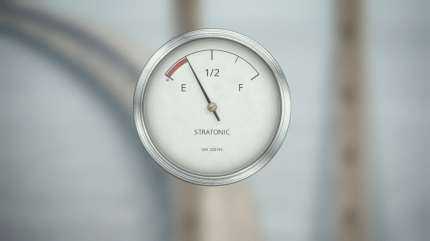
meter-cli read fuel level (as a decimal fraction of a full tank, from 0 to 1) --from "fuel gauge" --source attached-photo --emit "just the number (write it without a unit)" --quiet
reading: 0.25
